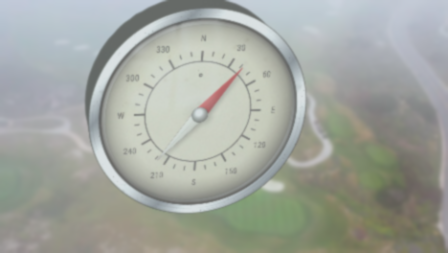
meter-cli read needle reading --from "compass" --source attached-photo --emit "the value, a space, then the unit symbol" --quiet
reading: 40 °
